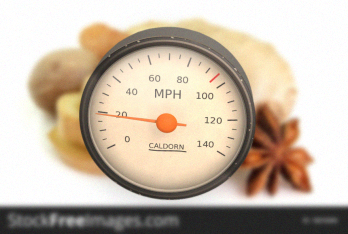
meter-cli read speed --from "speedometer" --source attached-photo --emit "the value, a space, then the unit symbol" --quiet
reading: 20 mph
